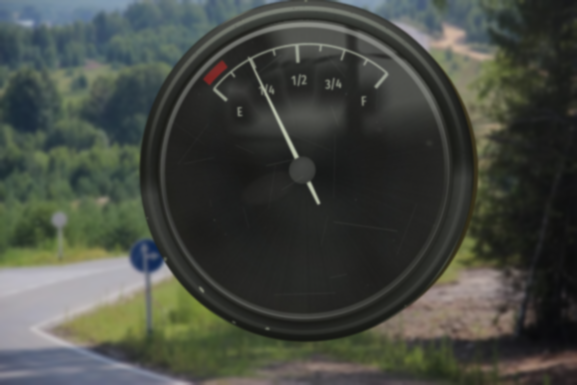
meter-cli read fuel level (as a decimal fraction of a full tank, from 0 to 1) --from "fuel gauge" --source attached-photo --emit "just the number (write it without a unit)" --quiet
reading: 0.25
